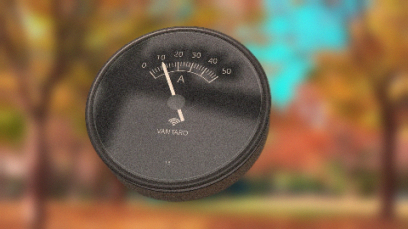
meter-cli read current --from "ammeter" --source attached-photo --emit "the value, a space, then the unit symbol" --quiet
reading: 10 A
